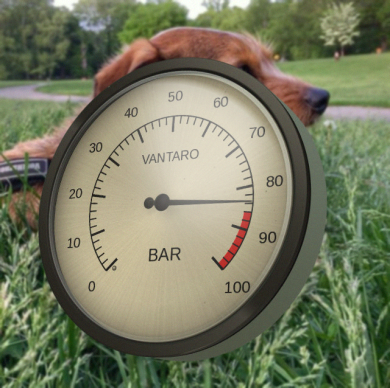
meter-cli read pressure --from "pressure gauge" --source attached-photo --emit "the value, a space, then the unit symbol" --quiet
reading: 84 bar
